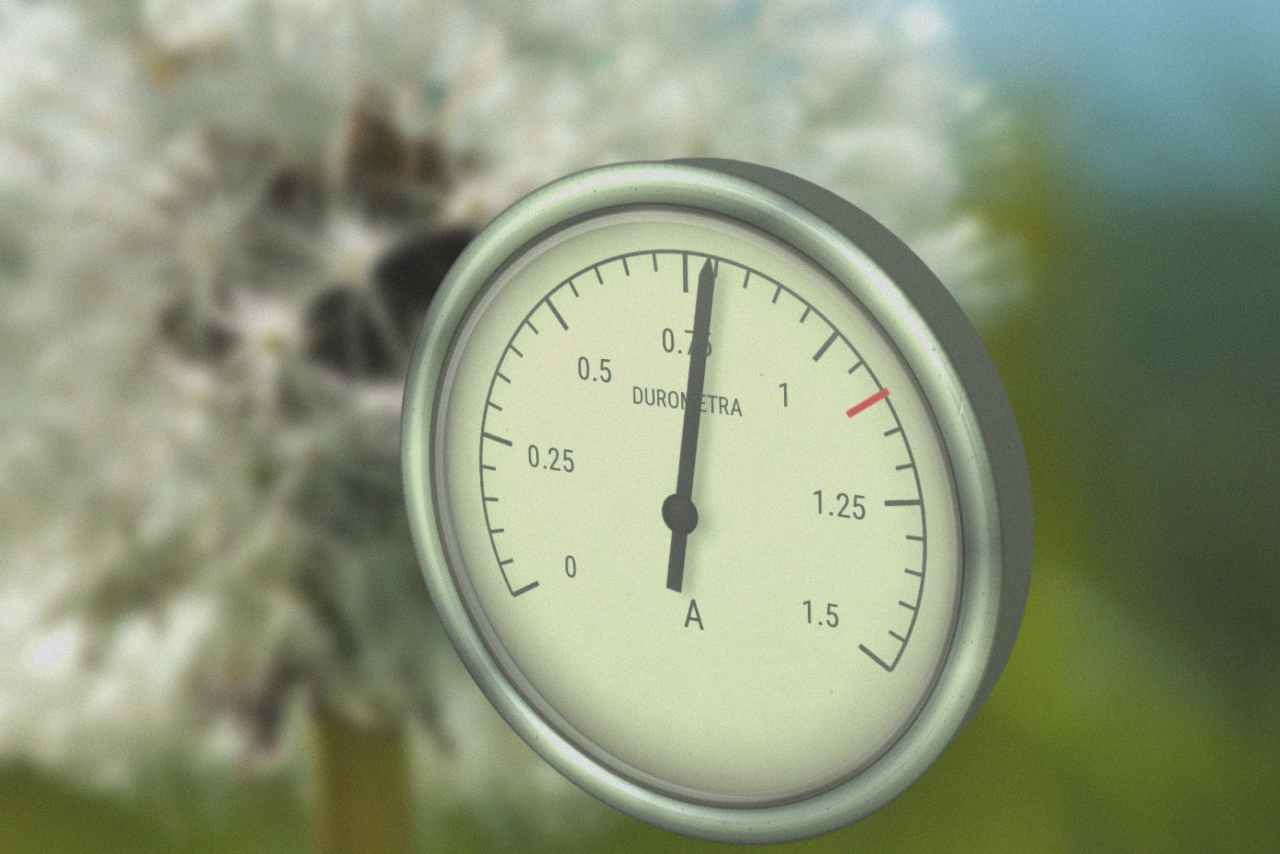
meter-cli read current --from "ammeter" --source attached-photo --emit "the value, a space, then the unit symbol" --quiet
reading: 0.8 A
